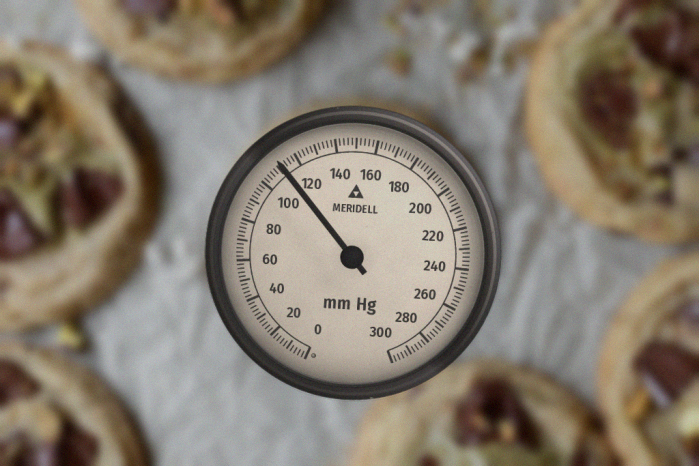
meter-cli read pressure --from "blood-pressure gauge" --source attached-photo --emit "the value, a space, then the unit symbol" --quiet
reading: 112 mmHg
